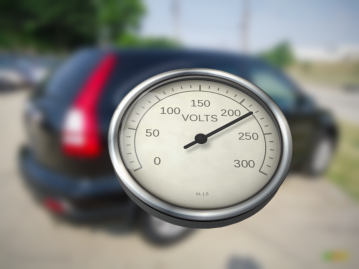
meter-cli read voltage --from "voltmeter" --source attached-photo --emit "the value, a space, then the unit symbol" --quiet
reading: 220 V
